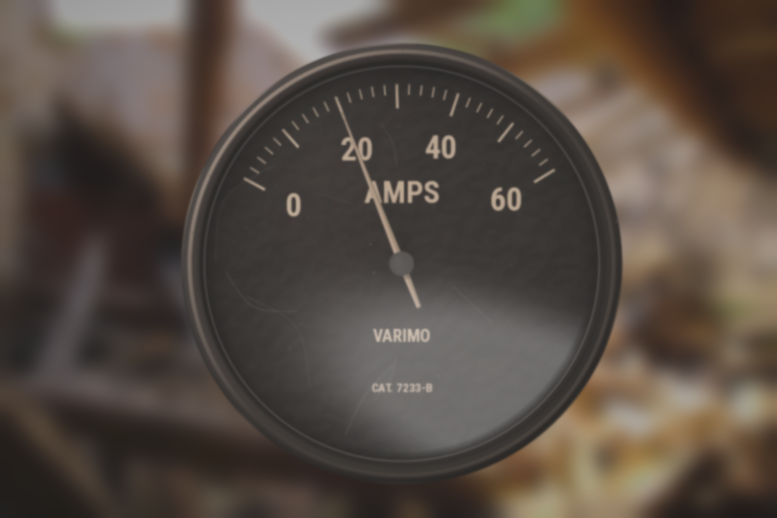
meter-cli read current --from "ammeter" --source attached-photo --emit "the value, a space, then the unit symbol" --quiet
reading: 20 A
